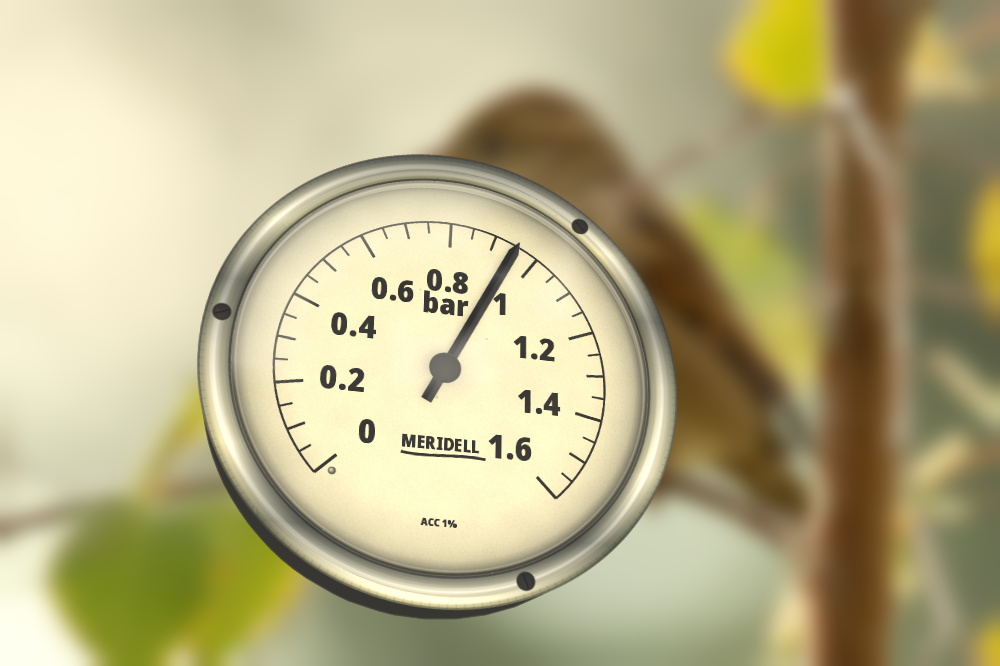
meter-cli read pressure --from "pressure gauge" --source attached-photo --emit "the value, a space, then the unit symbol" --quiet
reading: 0.95 bar
